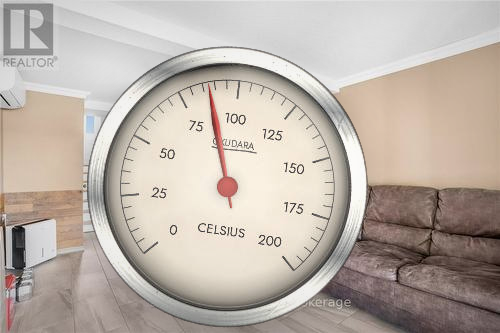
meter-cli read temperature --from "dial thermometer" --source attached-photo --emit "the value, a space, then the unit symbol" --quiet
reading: 87.5 °C
